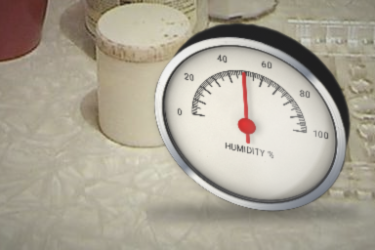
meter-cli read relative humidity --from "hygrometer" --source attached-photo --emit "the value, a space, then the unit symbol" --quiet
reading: 50 %
